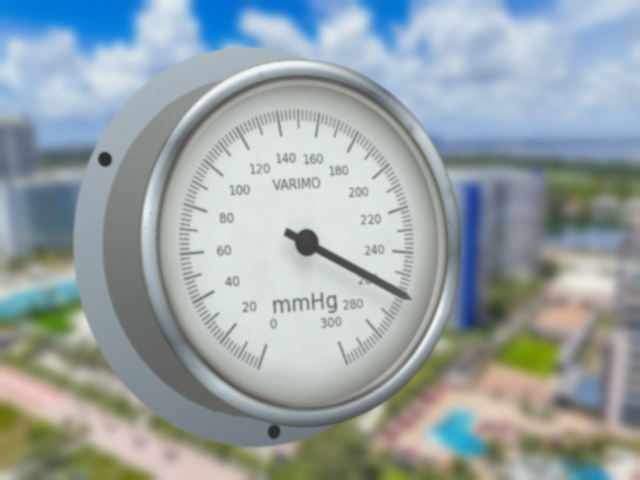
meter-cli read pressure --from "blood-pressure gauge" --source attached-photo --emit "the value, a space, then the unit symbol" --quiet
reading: 260 mmHg
